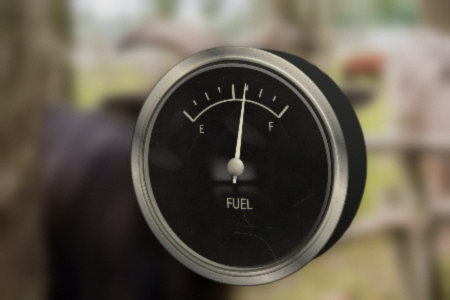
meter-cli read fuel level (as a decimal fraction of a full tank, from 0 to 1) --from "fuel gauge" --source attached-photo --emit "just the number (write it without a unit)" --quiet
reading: 0.625
